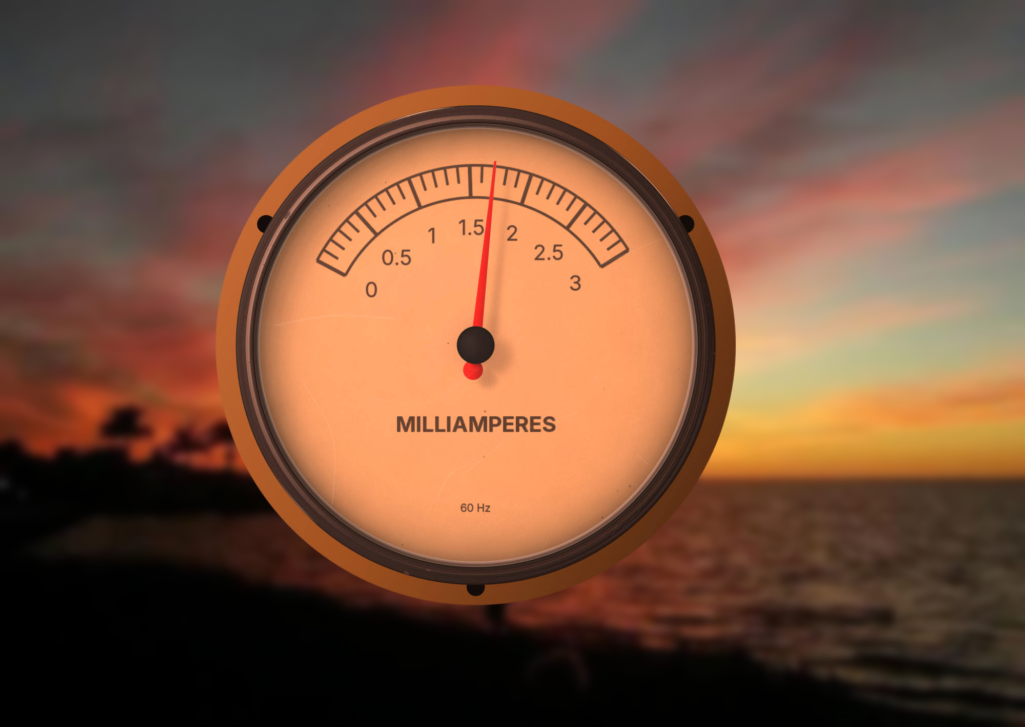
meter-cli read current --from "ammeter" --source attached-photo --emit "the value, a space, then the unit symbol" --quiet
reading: 1.7 mA
